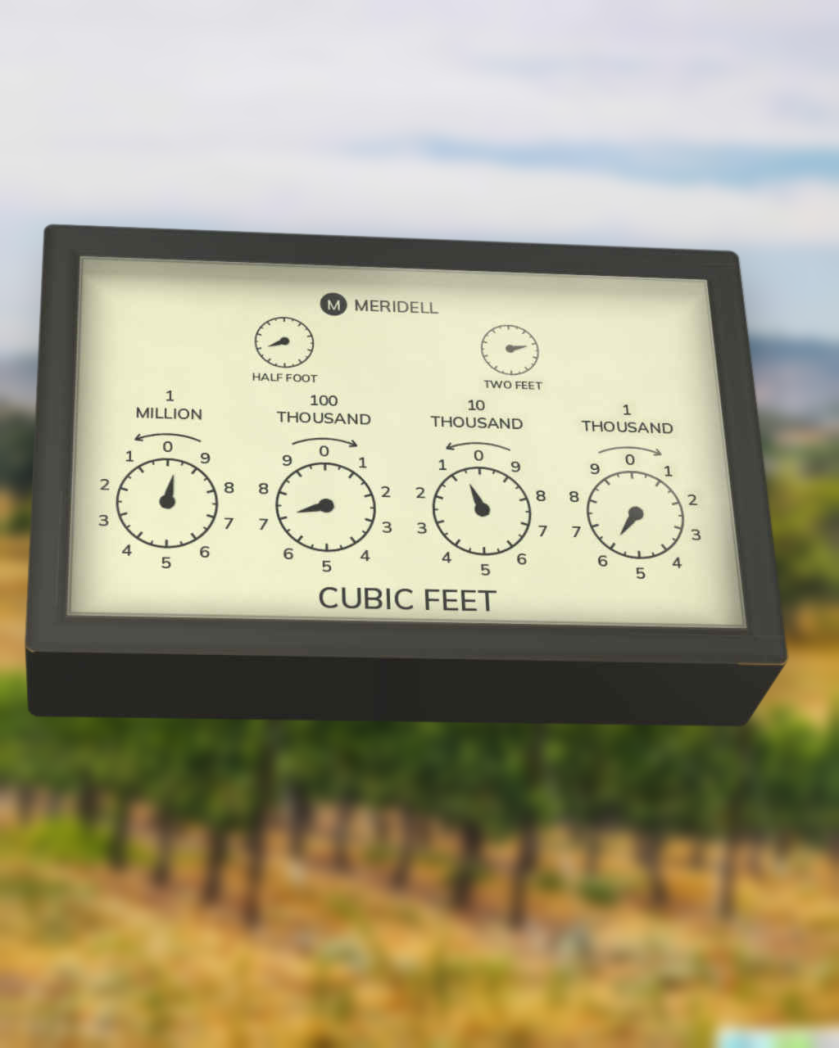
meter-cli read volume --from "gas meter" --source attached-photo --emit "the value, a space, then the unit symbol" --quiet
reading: 970600 ft³
